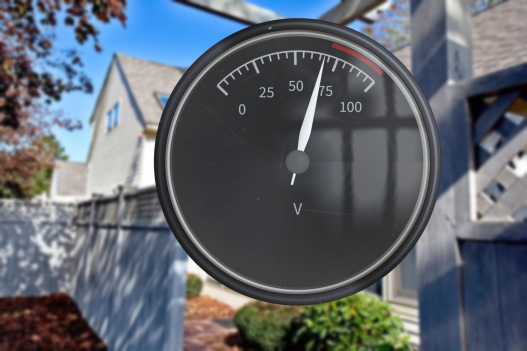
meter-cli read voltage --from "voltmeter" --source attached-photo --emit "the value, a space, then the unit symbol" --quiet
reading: 67.5 V
